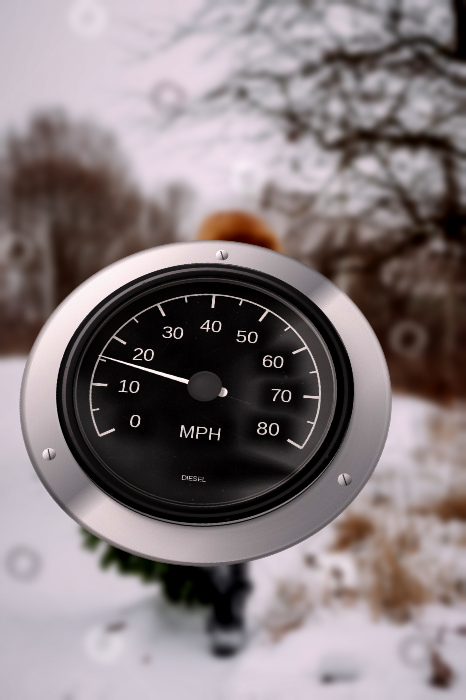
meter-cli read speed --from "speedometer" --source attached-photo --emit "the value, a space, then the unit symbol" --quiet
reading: 15 mph
